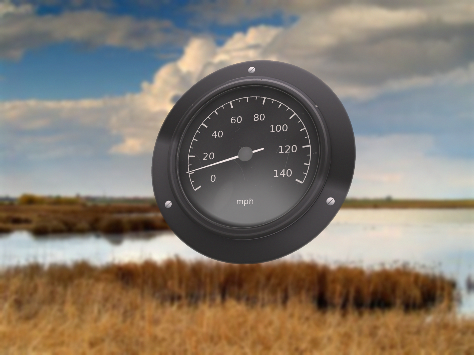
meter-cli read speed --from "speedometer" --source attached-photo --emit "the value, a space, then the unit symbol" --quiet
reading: 10 mph
